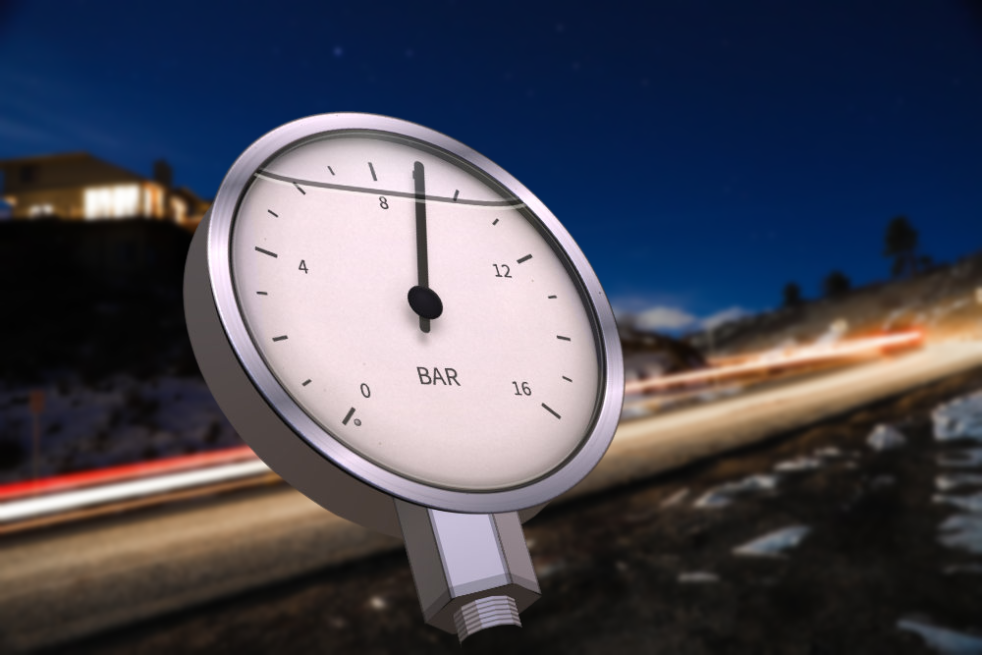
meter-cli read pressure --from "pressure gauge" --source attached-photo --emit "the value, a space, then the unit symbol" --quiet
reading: 9 bar
